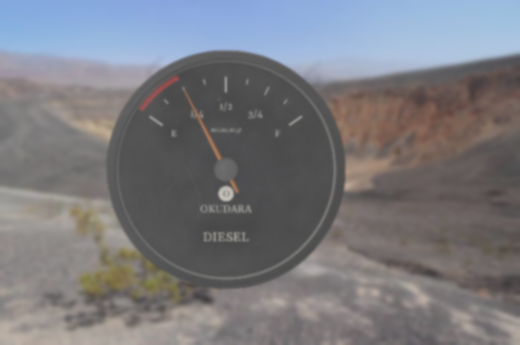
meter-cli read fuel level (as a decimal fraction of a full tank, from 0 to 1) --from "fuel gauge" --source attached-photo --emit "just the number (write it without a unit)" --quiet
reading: 0.25
